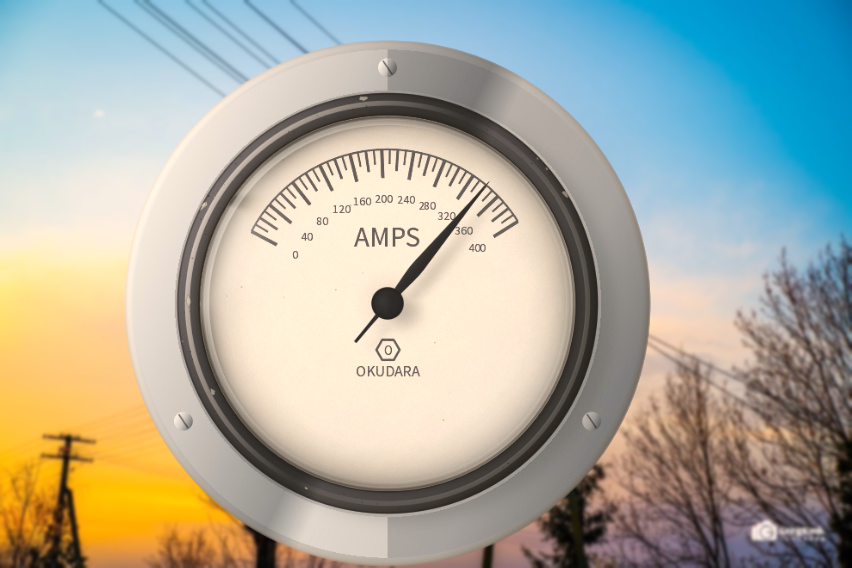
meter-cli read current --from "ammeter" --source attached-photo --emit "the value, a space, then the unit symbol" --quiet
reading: 340 A
